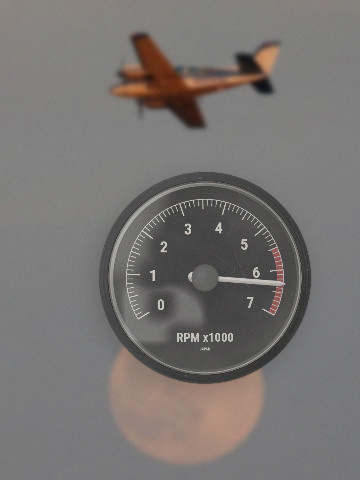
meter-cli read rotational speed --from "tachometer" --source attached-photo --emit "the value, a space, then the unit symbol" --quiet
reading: 6300 rpm
